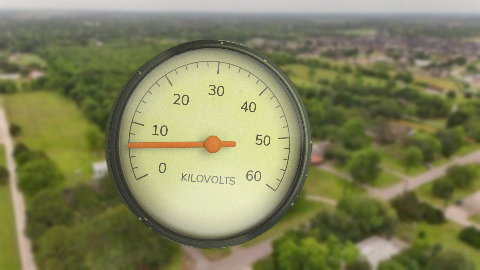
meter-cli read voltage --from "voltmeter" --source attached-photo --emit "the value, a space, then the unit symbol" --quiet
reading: 6 kV
